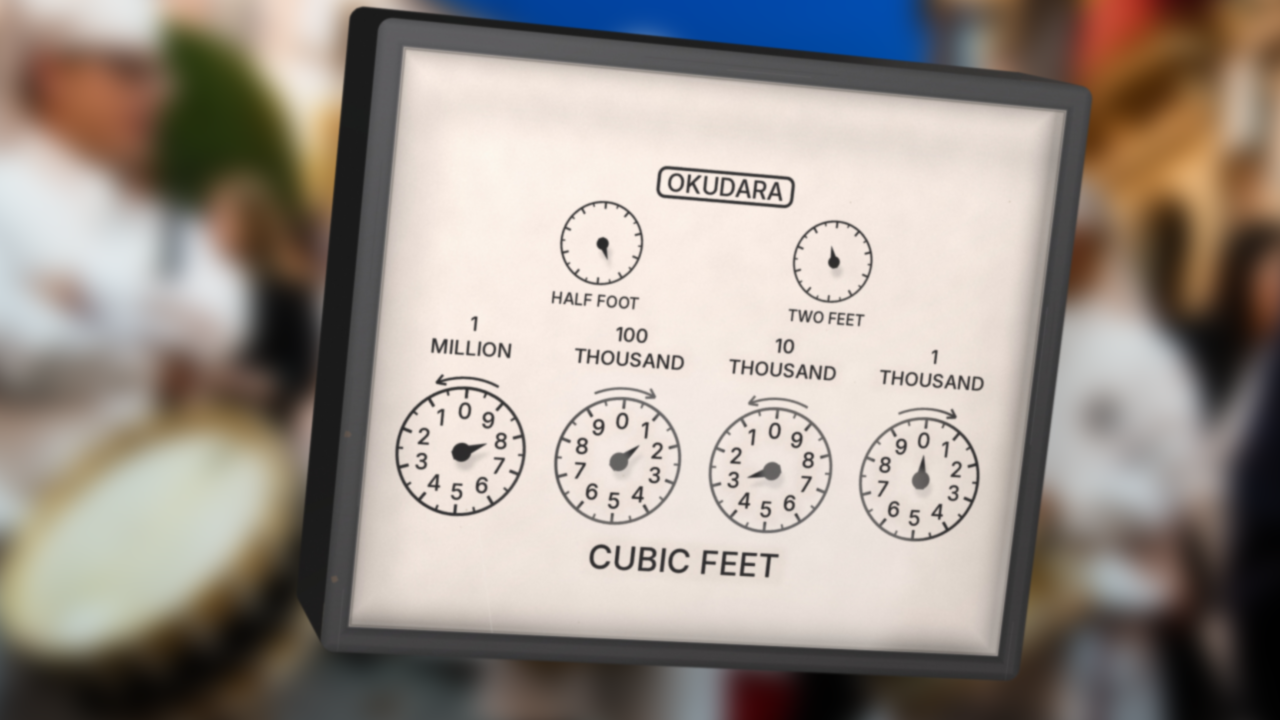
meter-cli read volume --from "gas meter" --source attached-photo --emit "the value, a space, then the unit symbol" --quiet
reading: 813000 ft³
